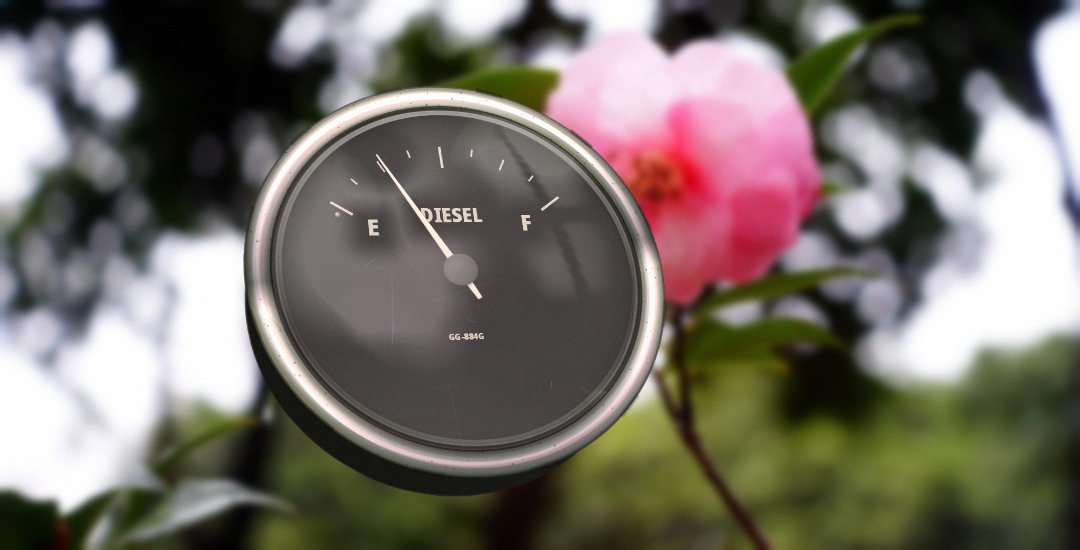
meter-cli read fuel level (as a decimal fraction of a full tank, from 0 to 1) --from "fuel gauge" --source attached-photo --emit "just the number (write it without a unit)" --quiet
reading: 0.25
